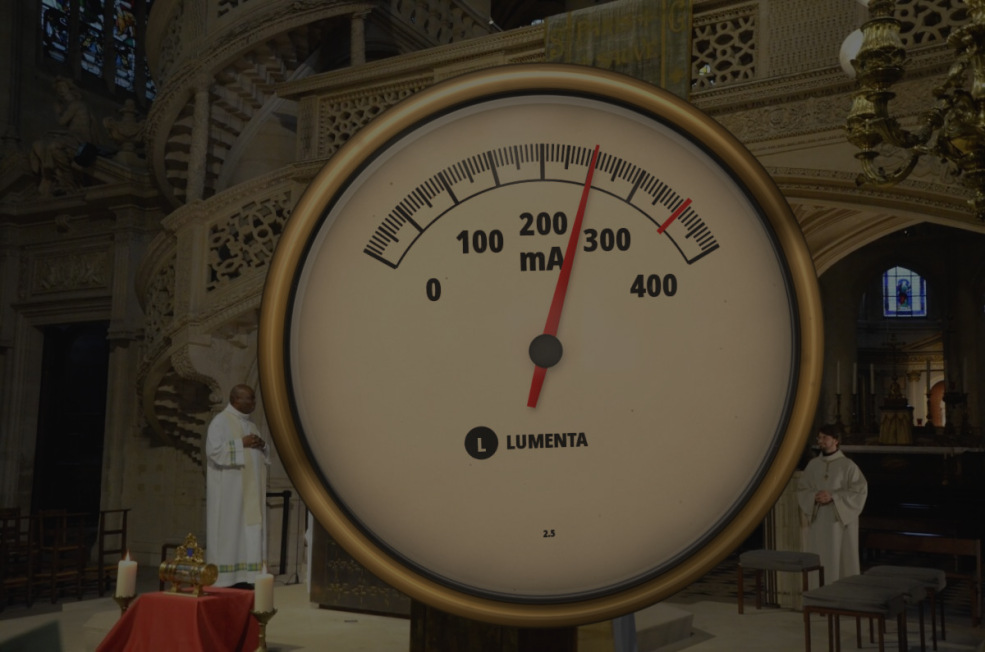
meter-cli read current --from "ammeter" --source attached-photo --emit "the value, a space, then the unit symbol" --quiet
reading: 250 mA
